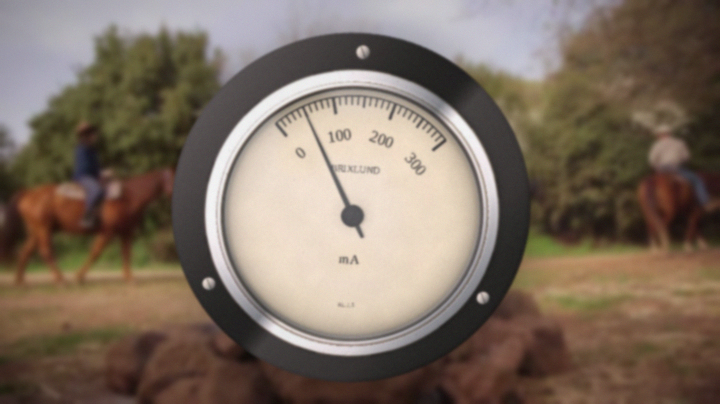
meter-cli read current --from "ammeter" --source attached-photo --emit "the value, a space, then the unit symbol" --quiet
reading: 50 mA
